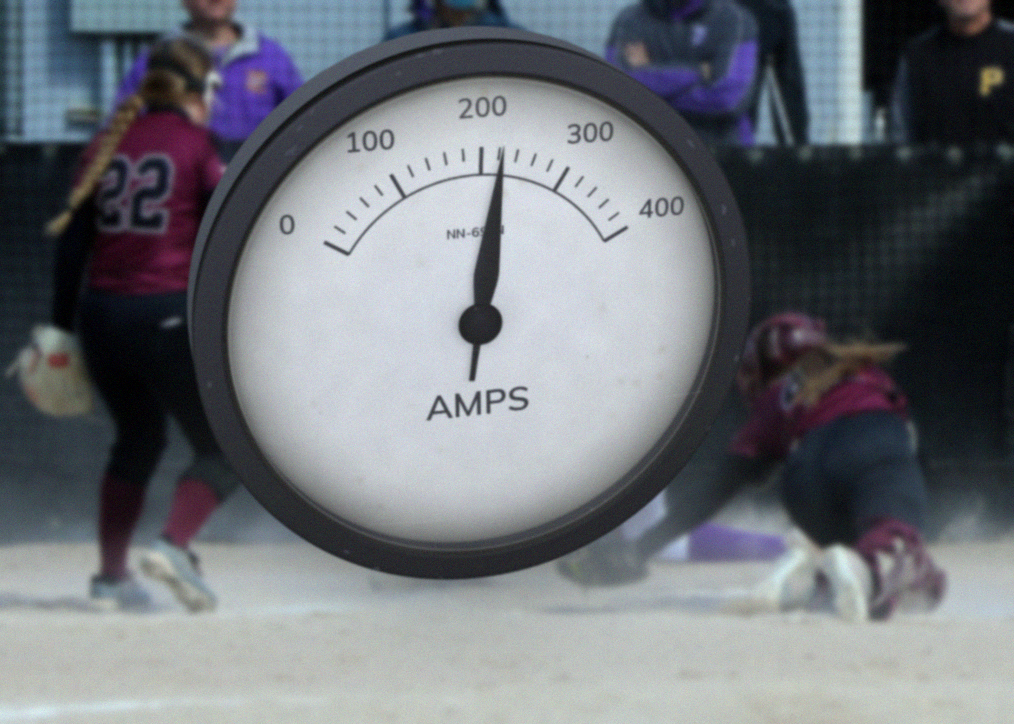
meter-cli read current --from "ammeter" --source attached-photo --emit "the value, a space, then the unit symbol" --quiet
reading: 220 A
